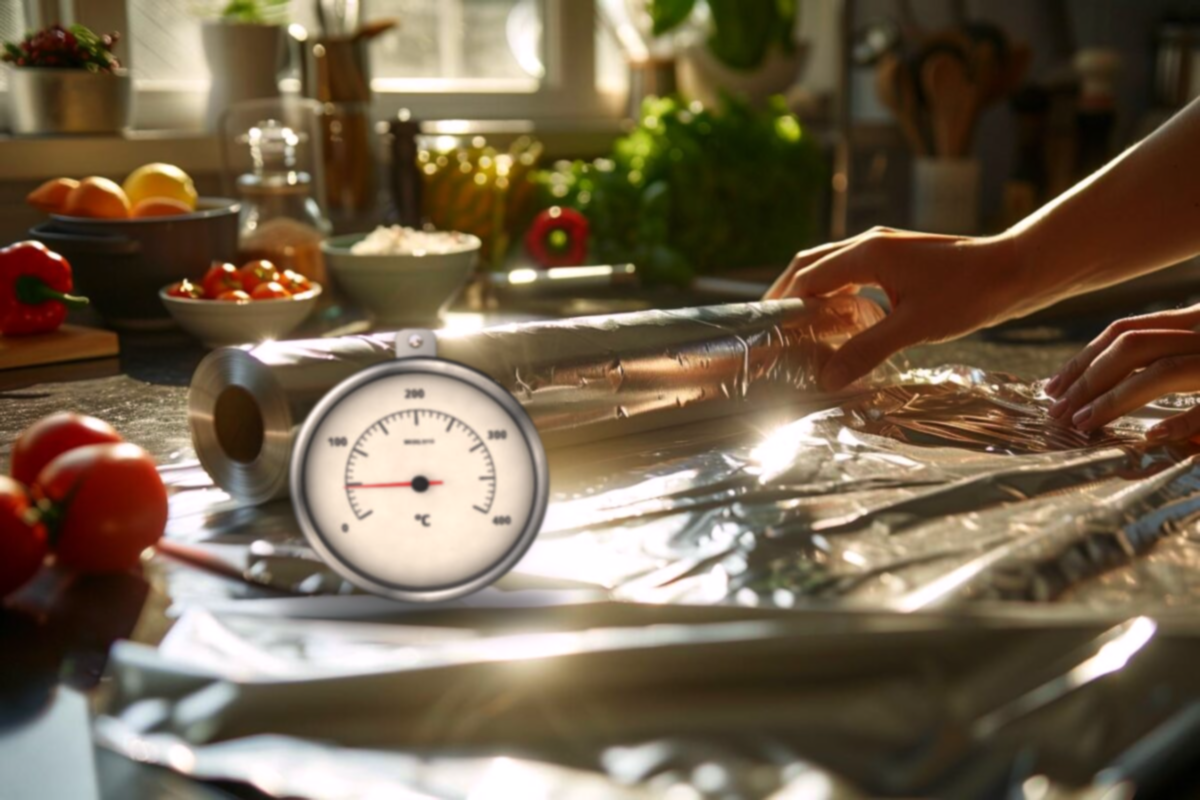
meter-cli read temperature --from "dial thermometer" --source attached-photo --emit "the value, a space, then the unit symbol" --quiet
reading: 50 °C
